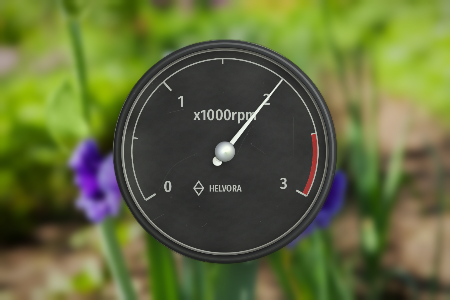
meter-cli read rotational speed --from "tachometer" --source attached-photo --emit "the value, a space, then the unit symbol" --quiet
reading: 2000 rpm
